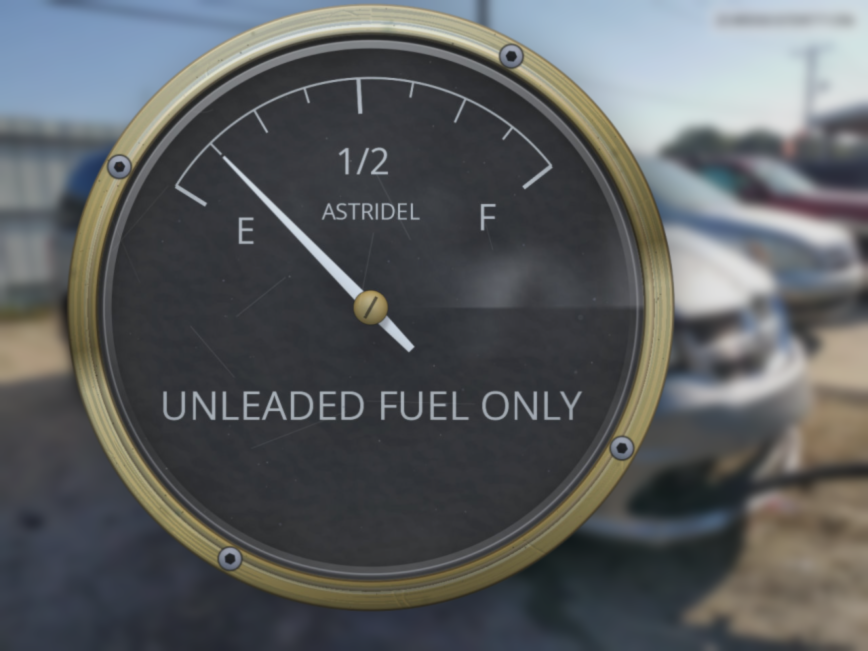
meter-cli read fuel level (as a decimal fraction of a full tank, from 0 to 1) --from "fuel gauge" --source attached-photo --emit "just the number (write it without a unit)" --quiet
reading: 0.125
